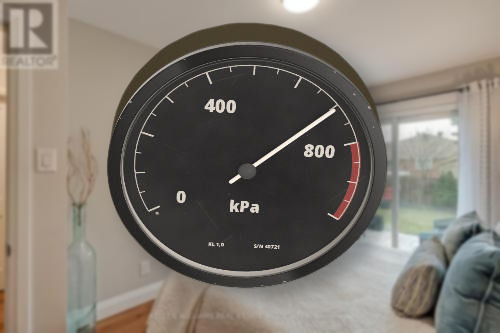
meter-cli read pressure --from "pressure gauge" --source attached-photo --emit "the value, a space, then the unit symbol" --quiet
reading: 700 kPa
